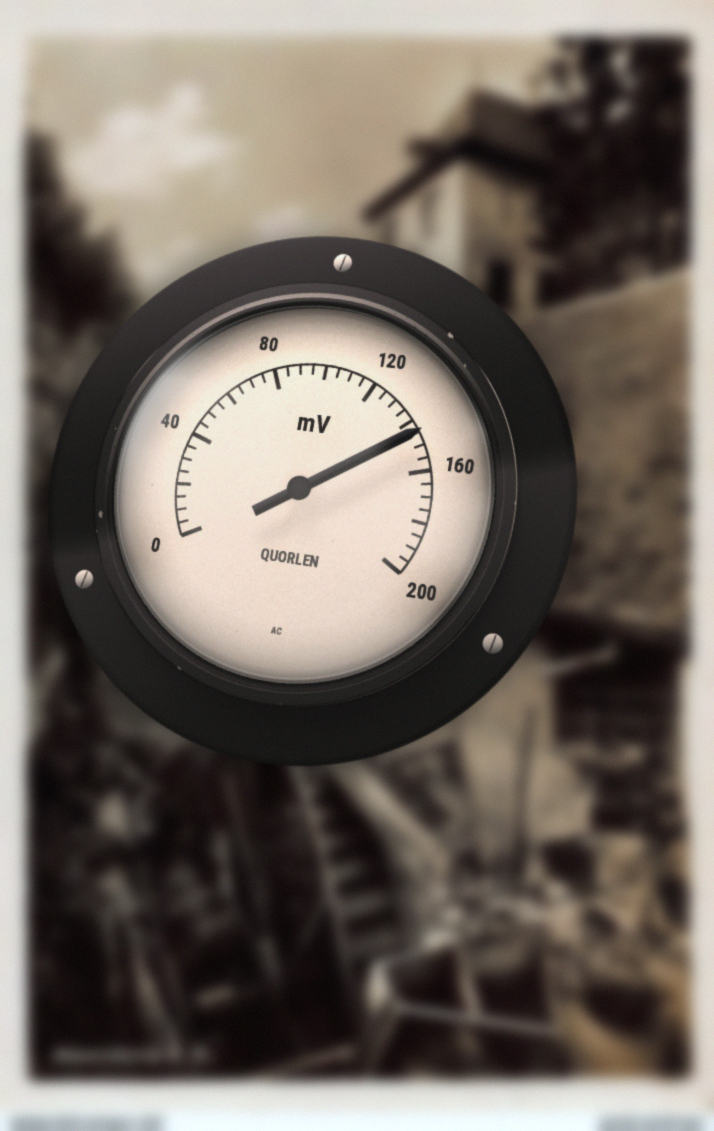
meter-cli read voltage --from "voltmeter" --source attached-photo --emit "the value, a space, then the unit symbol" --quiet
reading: 145 mV
